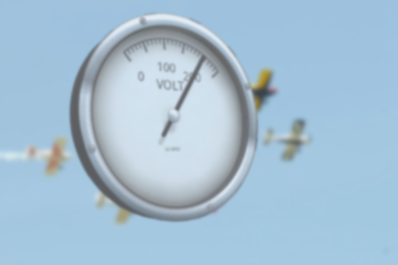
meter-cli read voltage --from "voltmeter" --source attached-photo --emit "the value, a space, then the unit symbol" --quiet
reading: 200 V
